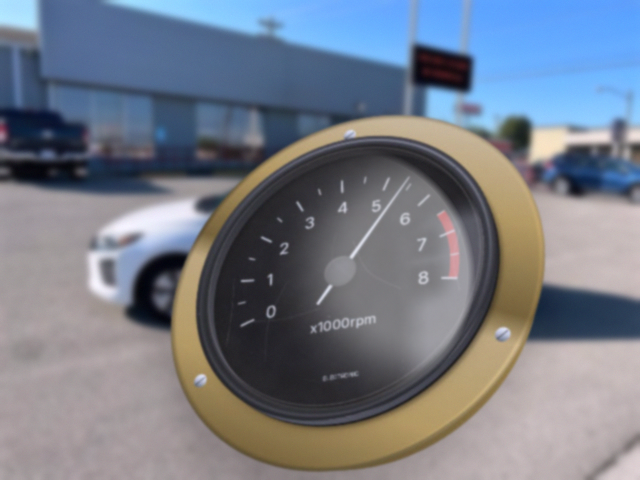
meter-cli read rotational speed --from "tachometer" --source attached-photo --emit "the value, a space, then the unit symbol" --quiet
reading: 5500 rpm
